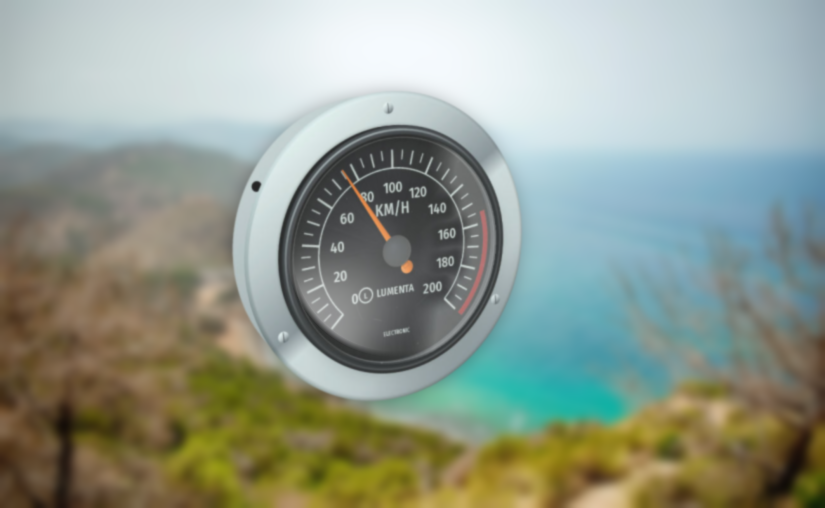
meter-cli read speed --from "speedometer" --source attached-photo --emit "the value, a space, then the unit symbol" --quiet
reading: 75 km/h
